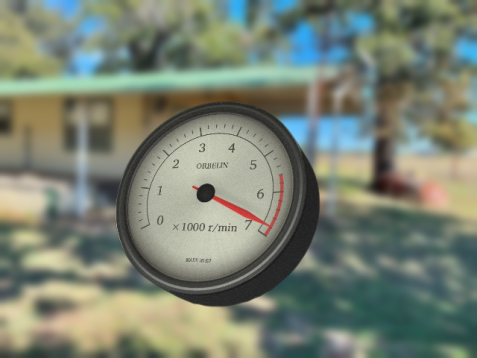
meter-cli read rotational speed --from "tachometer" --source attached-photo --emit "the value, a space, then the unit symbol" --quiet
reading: 6800 rpm
